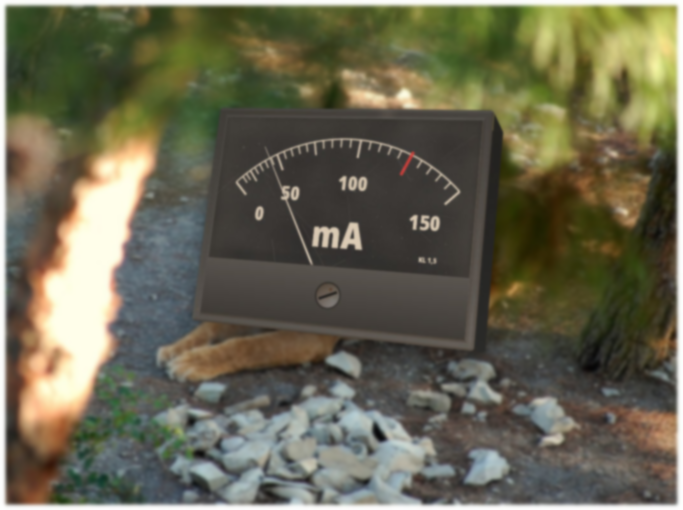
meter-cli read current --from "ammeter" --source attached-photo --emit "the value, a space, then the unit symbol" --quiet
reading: 45 mA
